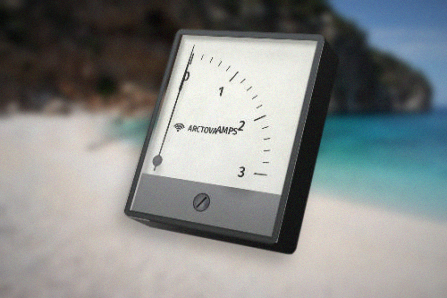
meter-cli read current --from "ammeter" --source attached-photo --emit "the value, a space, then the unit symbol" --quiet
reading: 0 A
